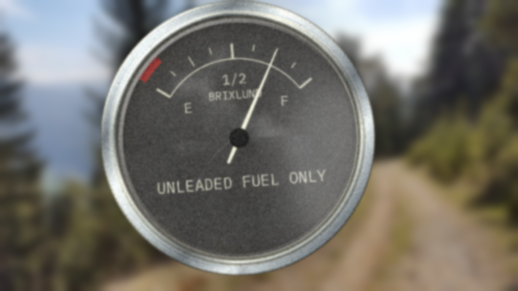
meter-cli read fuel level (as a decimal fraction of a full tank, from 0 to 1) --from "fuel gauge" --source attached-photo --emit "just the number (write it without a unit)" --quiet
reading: 0.75
